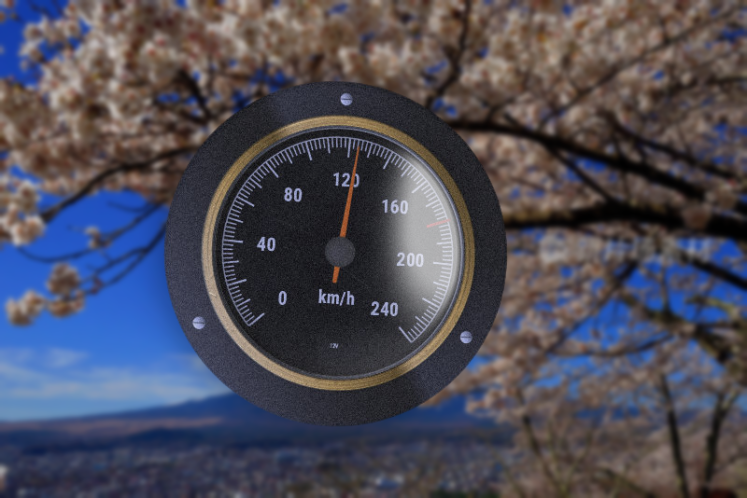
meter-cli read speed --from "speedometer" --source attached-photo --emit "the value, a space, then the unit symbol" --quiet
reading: 124 km/h
